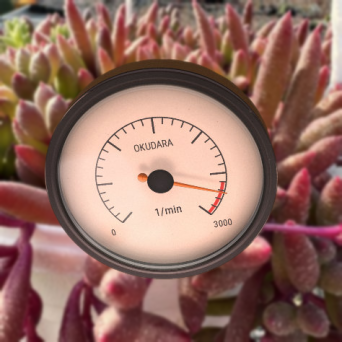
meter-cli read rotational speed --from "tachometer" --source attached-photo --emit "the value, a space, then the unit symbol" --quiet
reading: 2700 rpm
